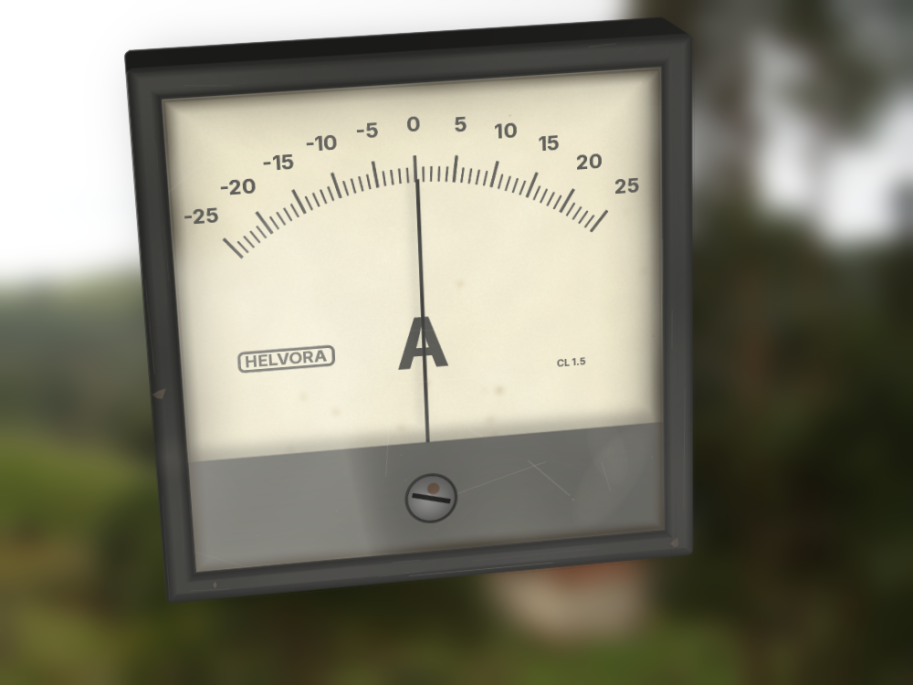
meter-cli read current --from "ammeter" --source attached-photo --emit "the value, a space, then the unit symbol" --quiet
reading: 0 A
